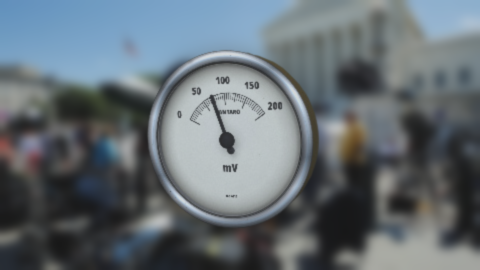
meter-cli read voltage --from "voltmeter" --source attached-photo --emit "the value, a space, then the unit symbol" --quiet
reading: 75 mV
